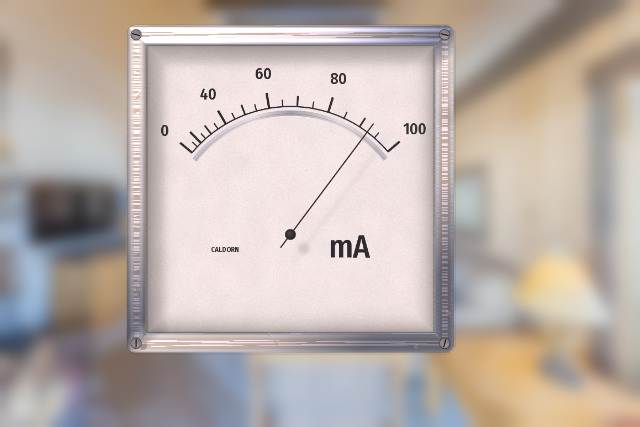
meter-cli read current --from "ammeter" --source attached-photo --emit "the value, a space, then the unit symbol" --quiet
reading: 92.5 mA
